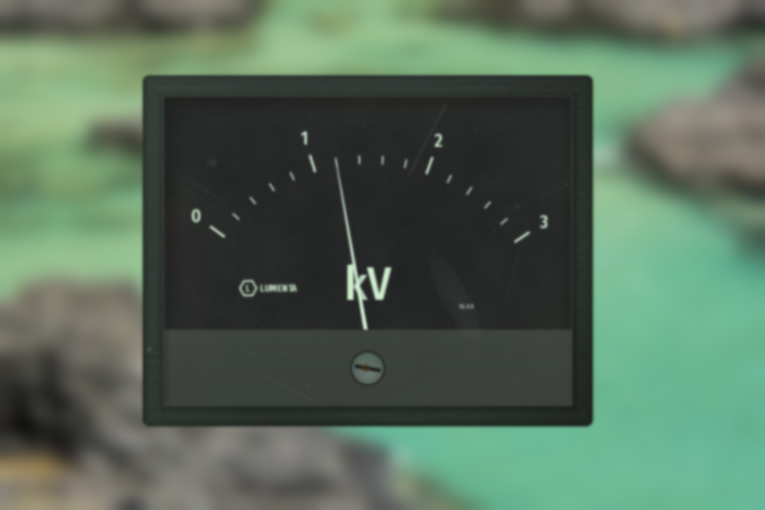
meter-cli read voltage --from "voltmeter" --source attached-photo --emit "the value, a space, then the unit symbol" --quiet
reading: 1.2 kV
